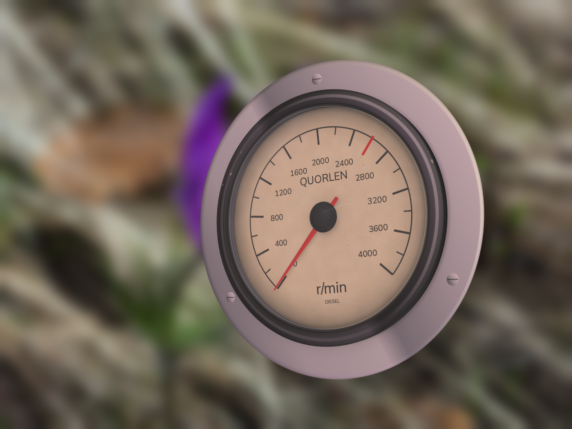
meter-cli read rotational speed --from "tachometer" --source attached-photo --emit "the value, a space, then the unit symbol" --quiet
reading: 0 rpm
